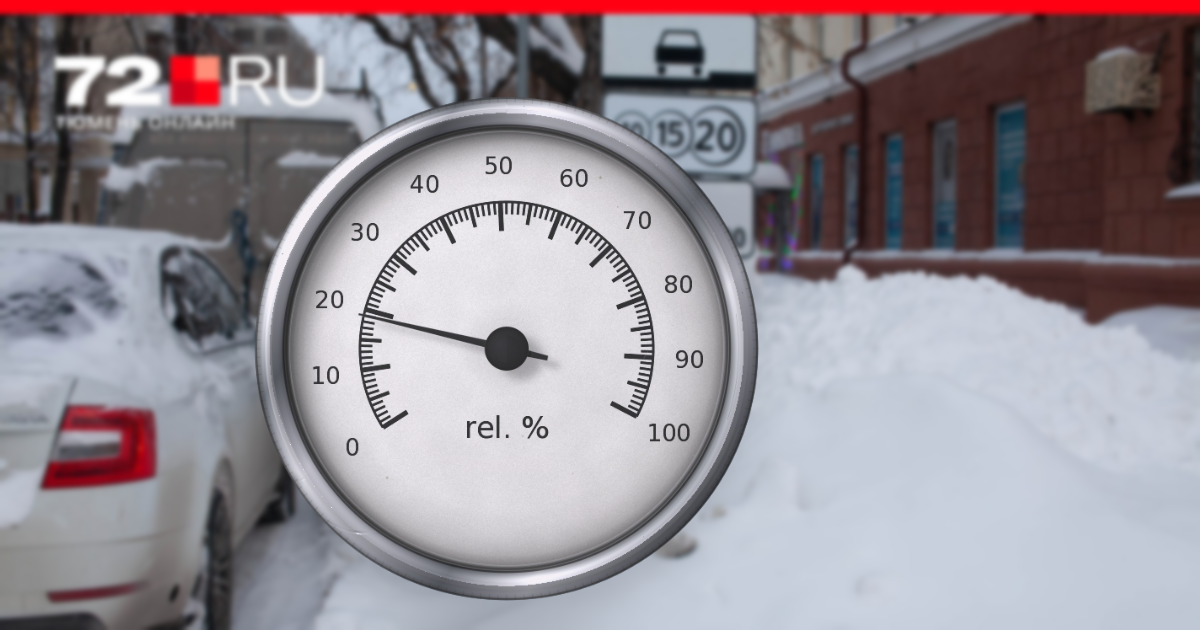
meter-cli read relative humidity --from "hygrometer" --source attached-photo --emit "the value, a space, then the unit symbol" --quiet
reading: 19 %
